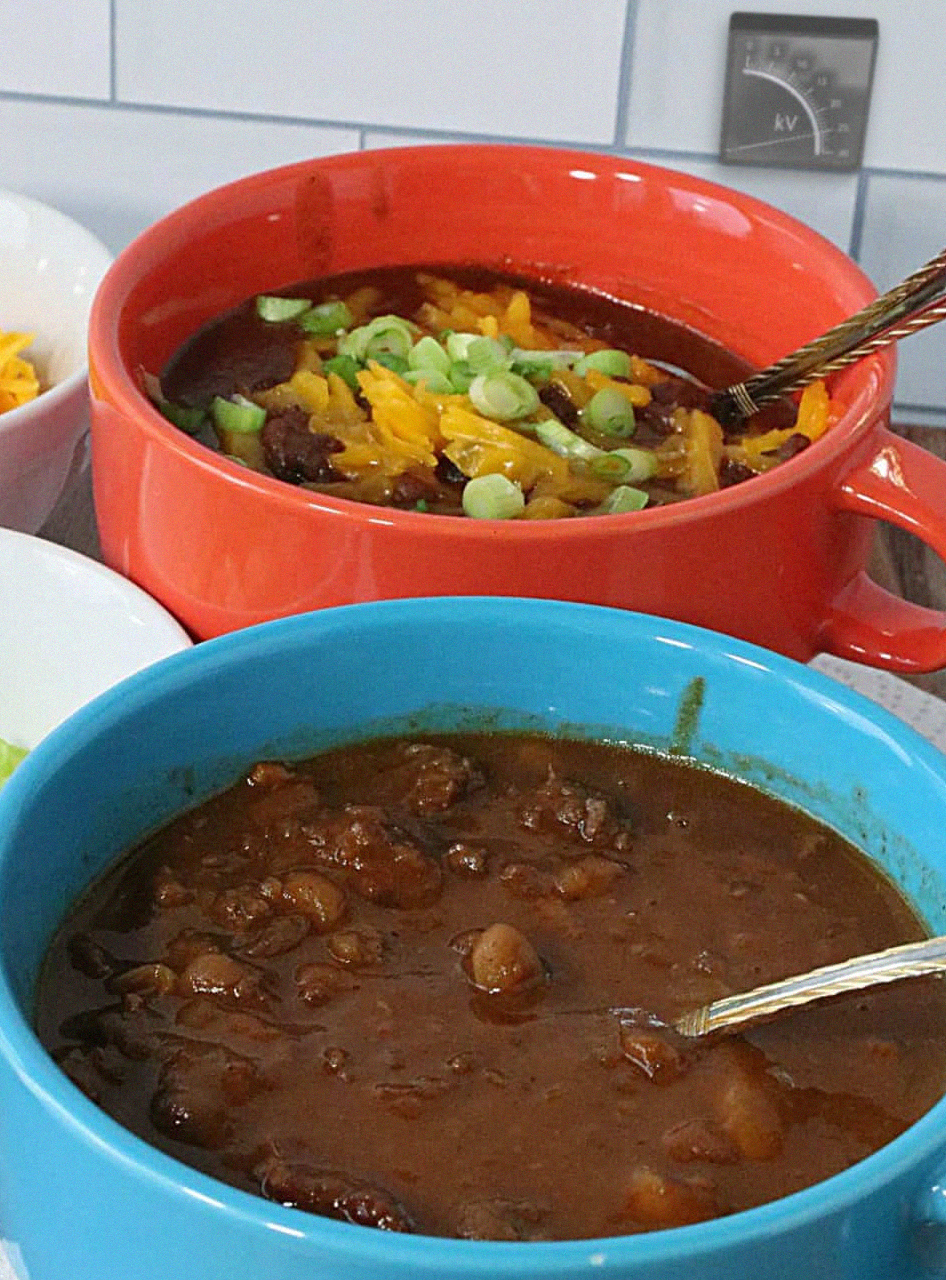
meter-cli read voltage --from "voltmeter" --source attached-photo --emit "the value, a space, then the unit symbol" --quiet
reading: 25 kV
